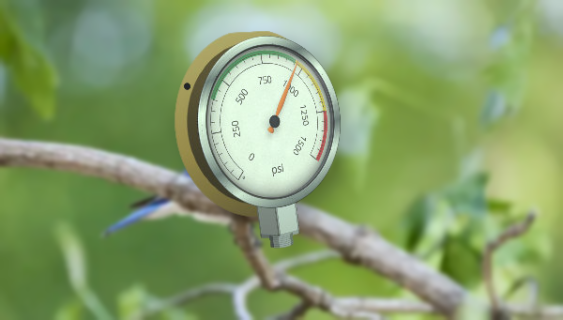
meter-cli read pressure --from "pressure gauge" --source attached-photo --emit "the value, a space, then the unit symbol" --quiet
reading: 950 psi
